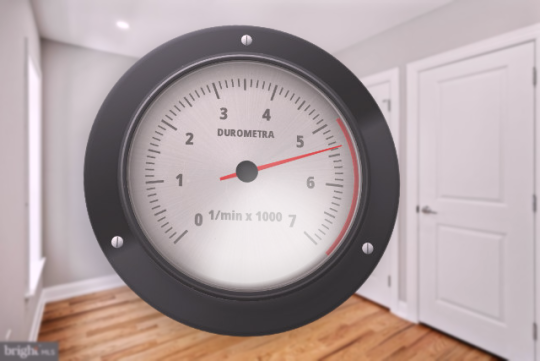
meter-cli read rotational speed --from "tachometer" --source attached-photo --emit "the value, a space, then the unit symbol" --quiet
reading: 5400 rpm
